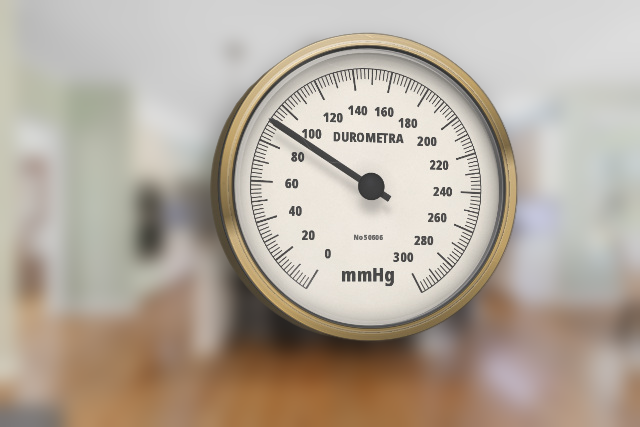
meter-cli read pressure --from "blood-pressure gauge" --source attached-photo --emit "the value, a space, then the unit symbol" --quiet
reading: 90 mmHg
